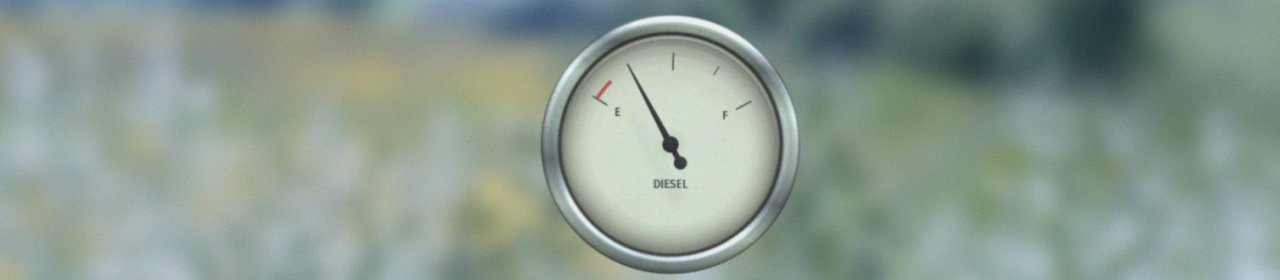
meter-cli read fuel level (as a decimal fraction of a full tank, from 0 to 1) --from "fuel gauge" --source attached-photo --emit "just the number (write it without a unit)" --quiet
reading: 0.25
